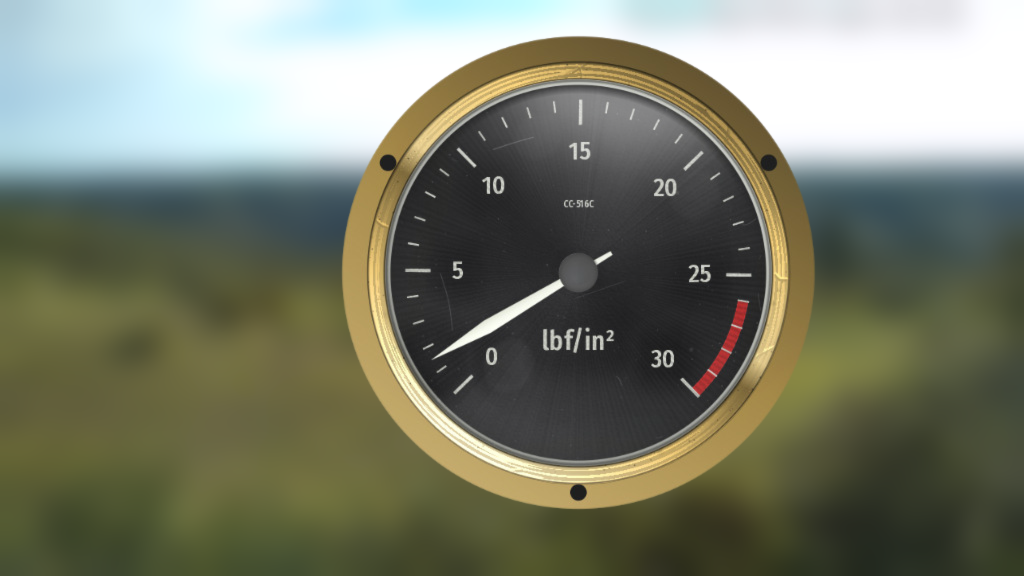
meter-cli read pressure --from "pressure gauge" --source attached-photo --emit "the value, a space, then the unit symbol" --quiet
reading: 1.5 psi
